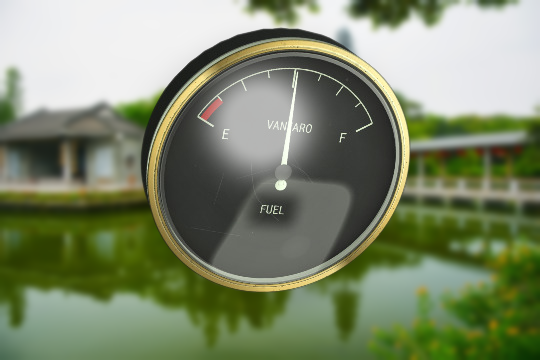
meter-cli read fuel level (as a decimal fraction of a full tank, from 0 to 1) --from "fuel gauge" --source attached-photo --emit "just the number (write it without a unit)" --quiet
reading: 0.5
